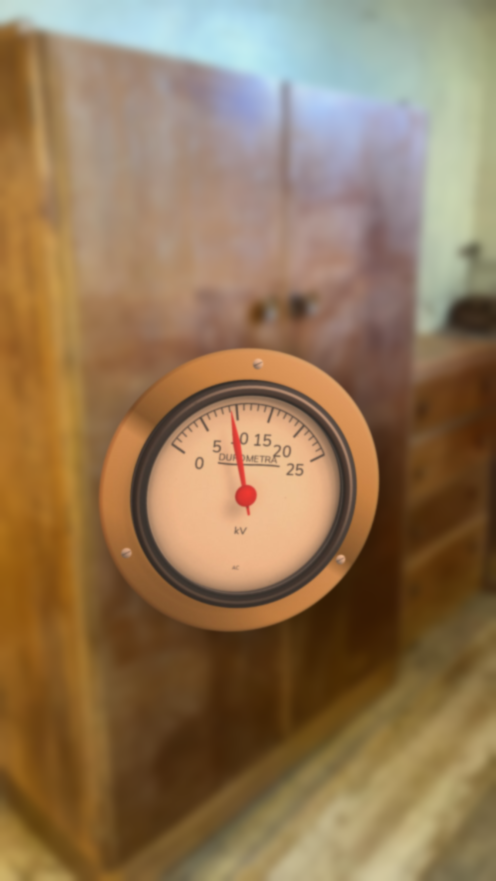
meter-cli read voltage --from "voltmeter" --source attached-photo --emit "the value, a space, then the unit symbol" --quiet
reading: 9 kV
